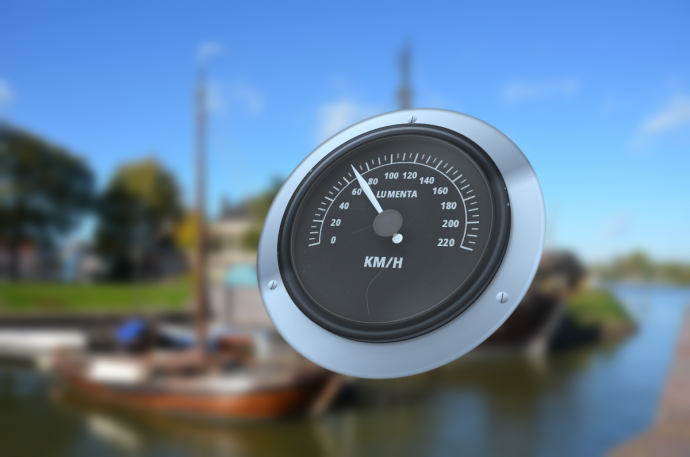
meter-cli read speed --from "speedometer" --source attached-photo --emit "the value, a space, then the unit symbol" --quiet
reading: 70 km/h
